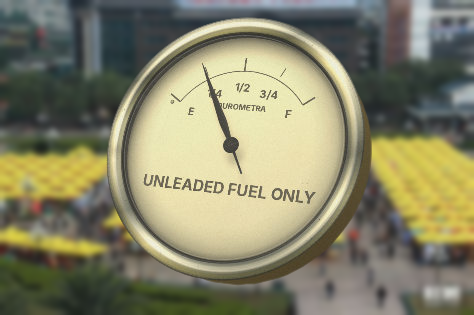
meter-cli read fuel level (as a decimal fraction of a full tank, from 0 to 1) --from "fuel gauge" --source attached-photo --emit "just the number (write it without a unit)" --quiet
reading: 0.25
